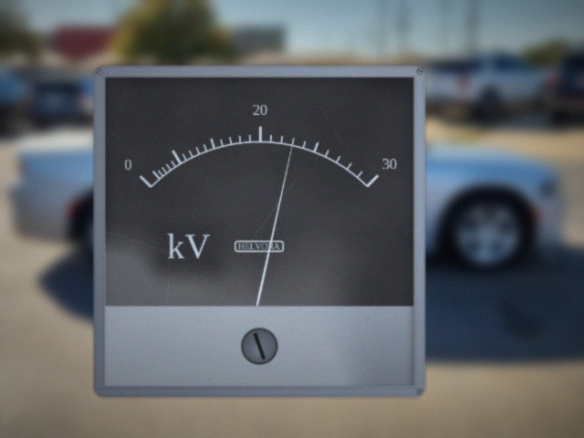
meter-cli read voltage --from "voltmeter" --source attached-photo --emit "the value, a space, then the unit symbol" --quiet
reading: 23 kV
